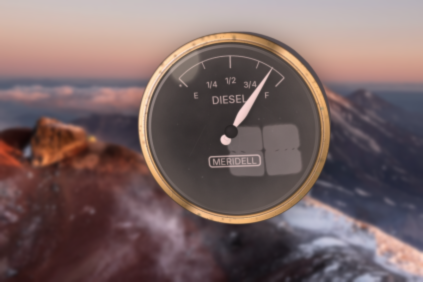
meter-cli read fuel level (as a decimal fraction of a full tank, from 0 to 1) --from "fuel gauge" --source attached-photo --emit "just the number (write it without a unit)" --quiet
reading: 0.875
